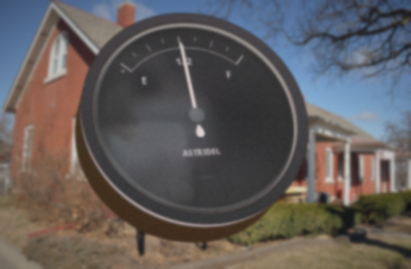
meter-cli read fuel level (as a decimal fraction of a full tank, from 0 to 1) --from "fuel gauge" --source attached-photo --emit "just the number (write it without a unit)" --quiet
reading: 0.5
